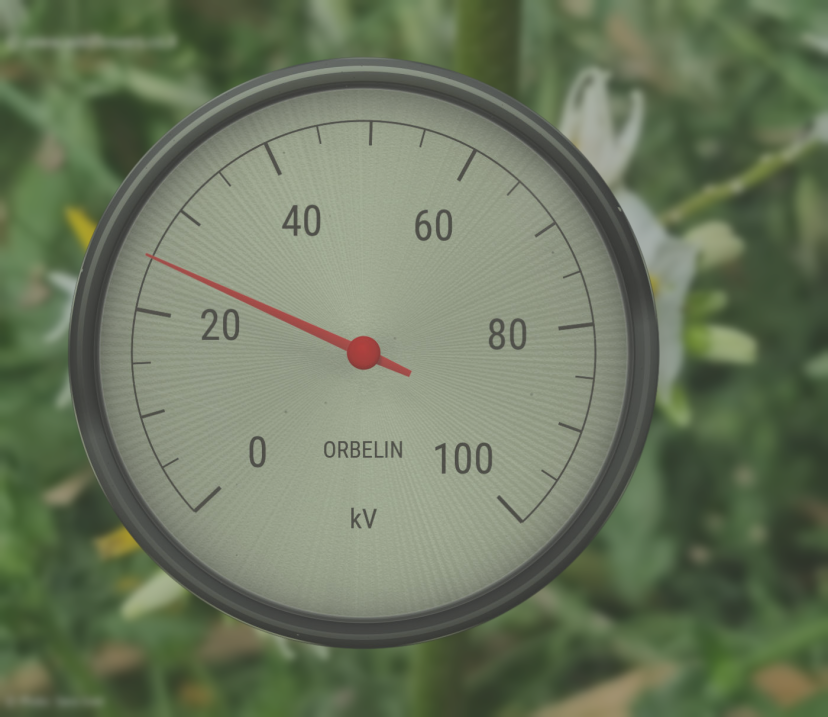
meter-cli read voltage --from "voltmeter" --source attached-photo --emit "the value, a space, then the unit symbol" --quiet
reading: 25 kV
